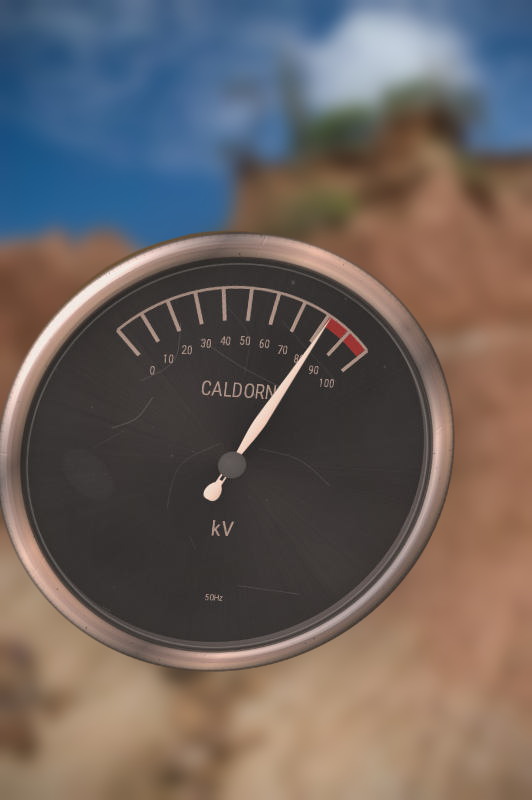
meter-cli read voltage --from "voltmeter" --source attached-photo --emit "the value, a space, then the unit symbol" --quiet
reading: 80 kV
